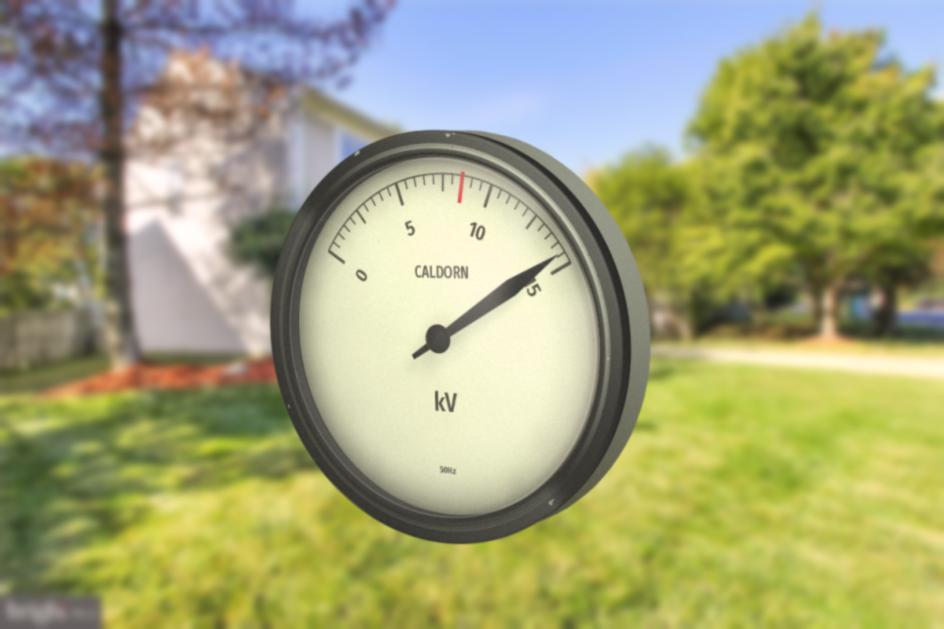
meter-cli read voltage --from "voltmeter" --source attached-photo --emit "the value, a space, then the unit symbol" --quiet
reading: 14.5 kV
